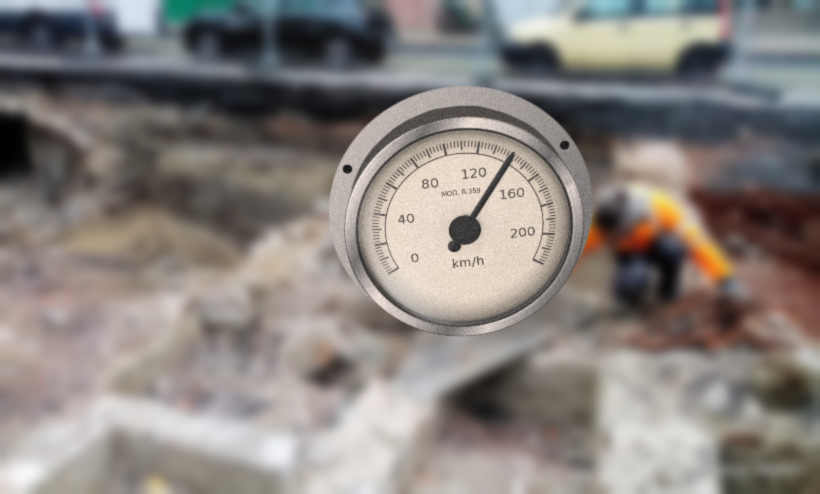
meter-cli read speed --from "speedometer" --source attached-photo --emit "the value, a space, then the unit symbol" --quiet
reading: 140 km/h
